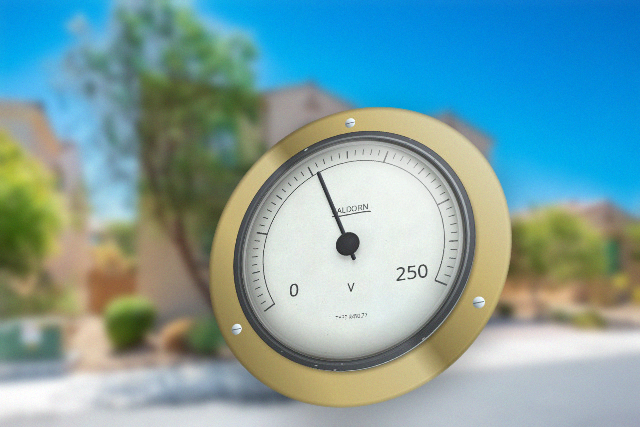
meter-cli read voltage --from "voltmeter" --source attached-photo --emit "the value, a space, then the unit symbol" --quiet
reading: 105 V
